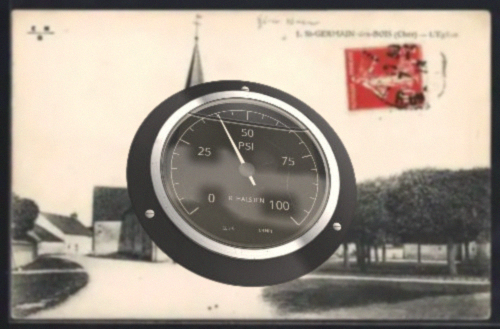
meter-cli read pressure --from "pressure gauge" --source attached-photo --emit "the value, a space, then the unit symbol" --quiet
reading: 40 psi
